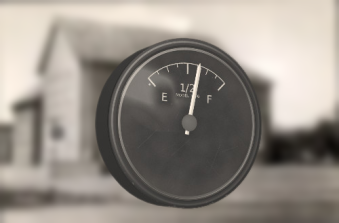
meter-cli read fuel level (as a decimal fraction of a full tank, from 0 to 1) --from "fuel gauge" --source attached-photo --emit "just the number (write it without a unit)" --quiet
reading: 0.625
